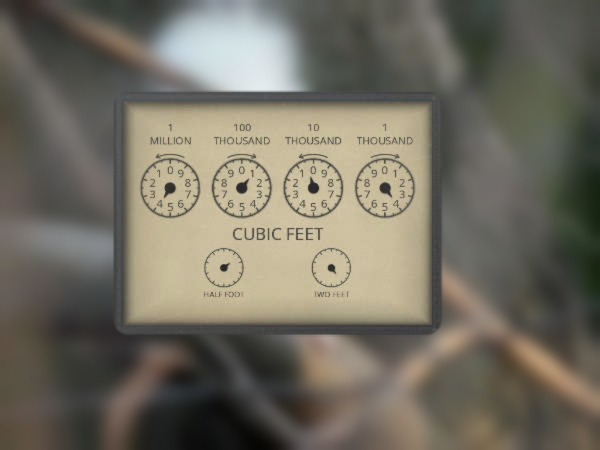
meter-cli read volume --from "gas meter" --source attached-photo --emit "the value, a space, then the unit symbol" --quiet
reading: 410400 ft³
